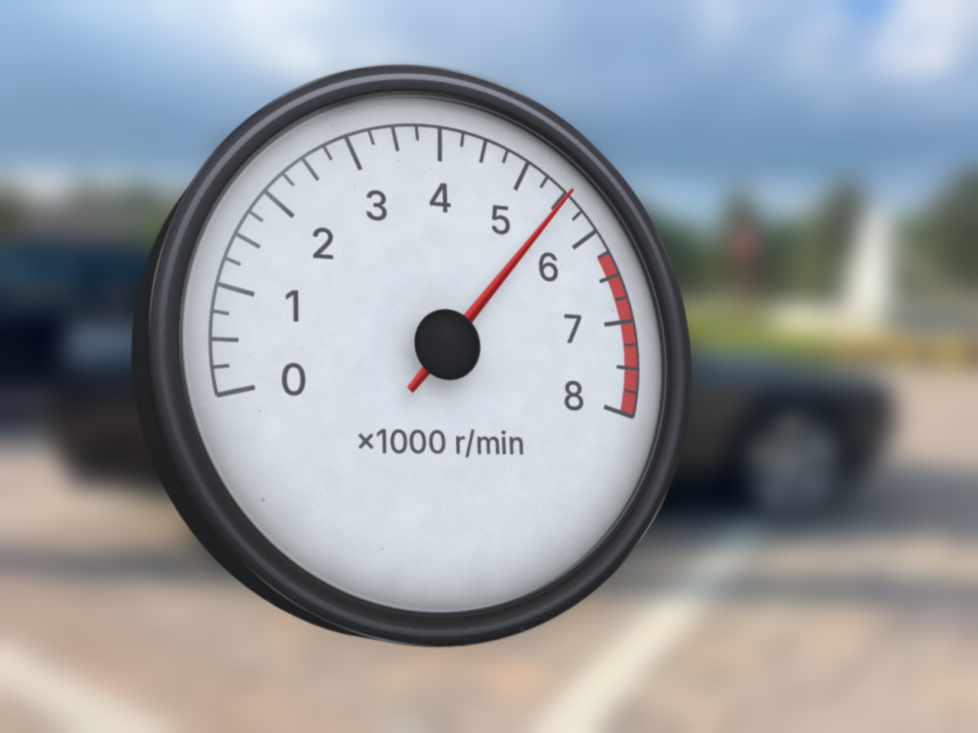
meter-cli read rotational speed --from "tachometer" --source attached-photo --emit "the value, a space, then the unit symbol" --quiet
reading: 5500 rpm
